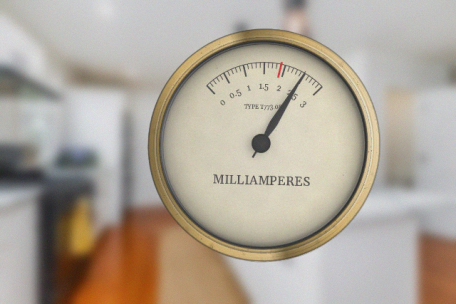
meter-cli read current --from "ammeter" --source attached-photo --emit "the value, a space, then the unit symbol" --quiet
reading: 2.5 mA
